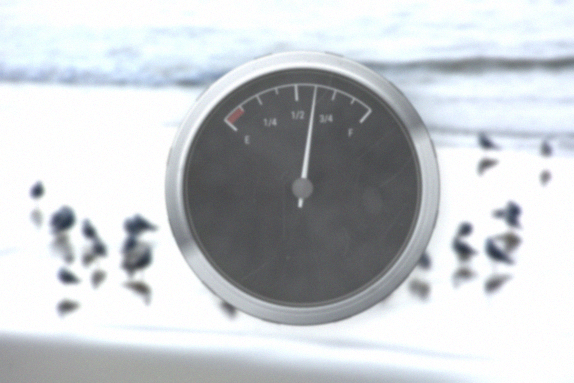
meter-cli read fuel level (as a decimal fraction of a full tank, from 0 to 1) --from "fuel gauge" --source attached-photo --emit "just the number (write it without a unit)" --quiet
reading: 0.625
